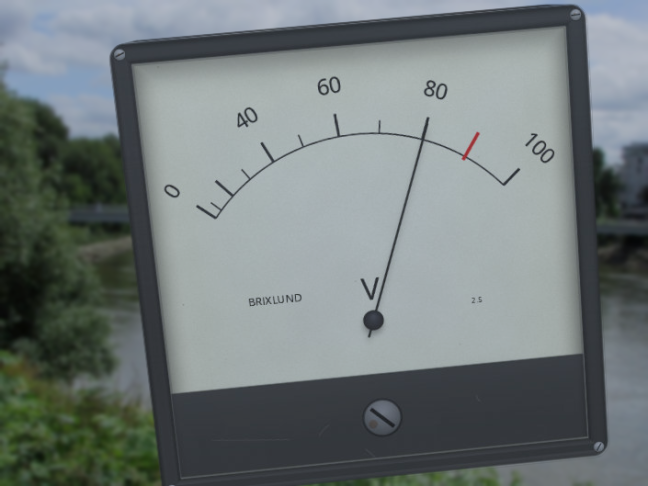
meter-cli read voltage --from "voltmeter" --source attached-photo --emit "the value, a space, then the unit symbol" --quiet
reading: 80 V
